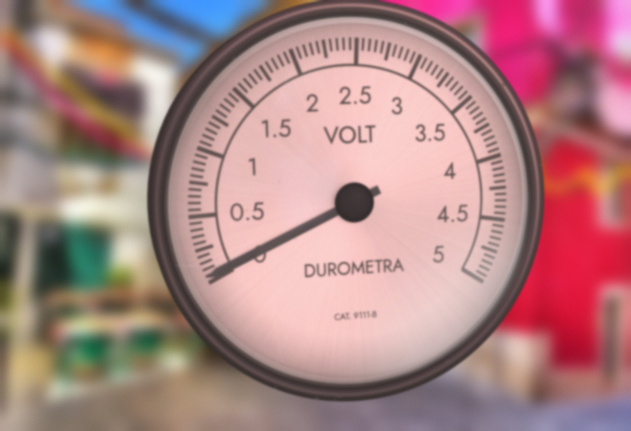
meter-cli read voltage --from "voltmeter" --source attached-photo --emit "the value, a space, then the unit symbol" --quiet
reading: 0.05 V
